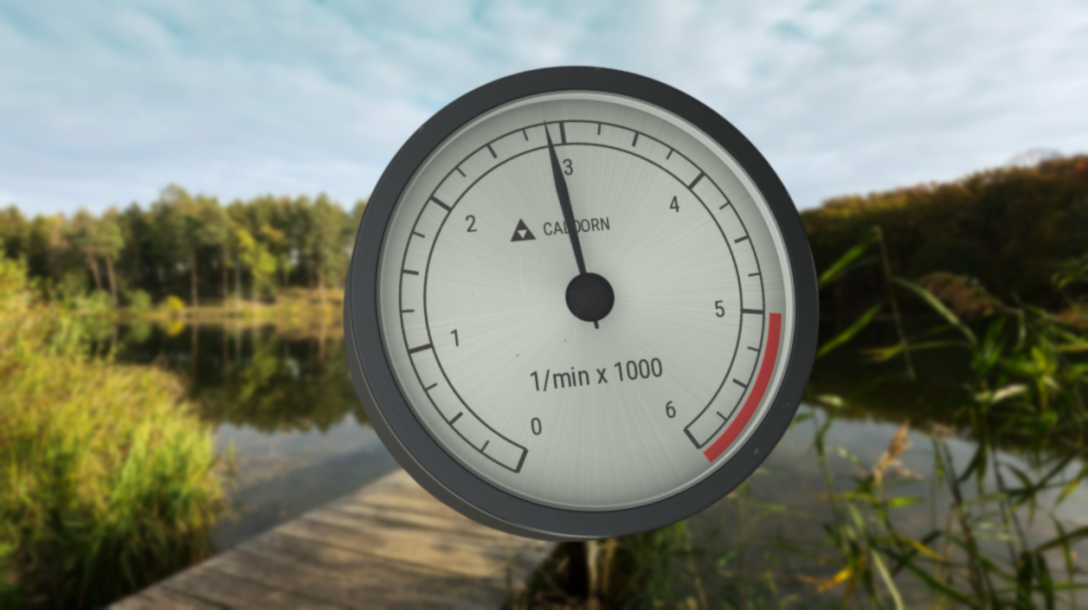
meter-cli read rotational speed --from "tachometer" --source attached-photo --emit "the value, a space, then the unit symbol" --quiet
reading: 2875 rpm
